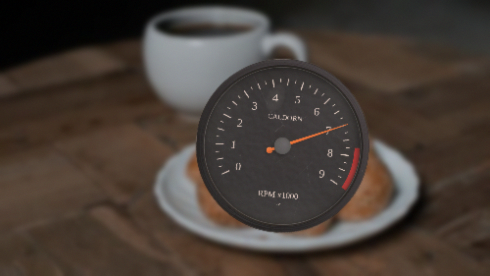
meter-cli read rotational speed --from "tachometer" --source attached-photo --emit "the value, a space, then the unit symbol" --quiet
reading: 7000 rpm
